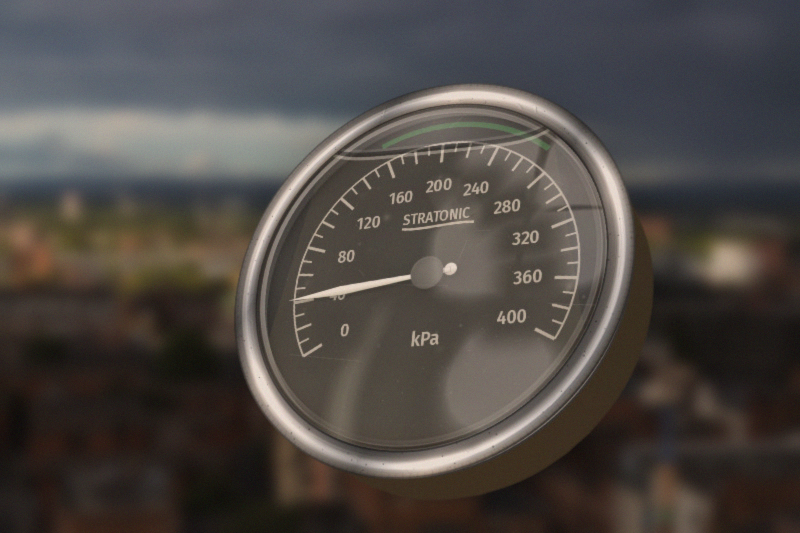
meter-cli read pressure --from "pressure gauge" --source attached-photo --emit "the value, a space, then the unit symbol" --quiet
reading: 40 kPa
